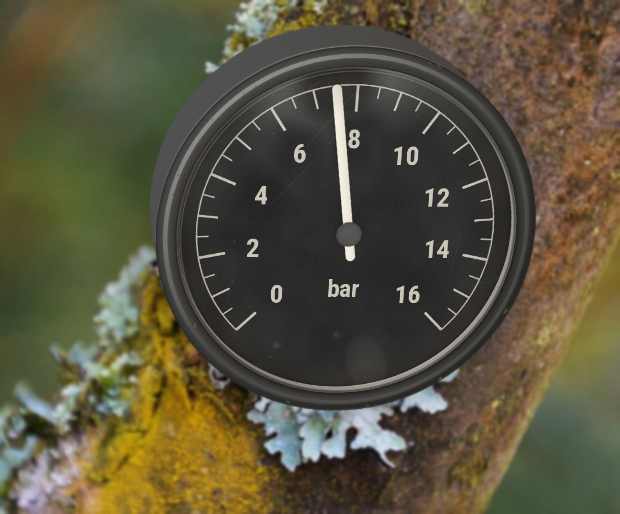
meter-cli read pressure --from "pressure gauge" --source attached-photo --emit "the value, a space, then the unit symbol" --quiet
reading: 7.5 bar
